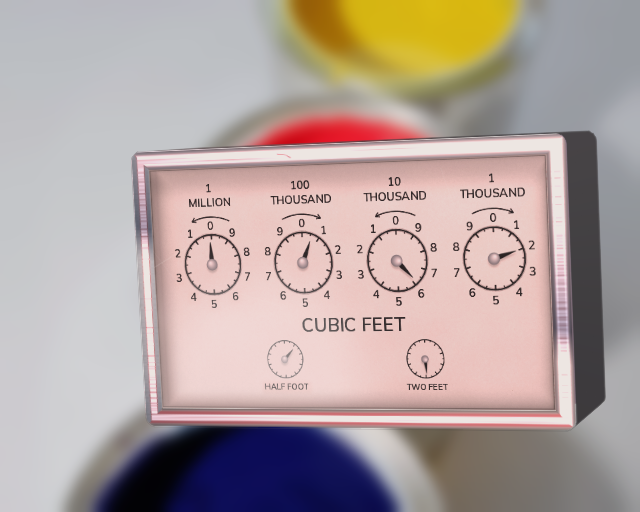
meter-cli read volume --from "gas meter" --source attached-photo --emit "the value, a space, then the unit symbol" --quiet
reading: 6200 ft³
